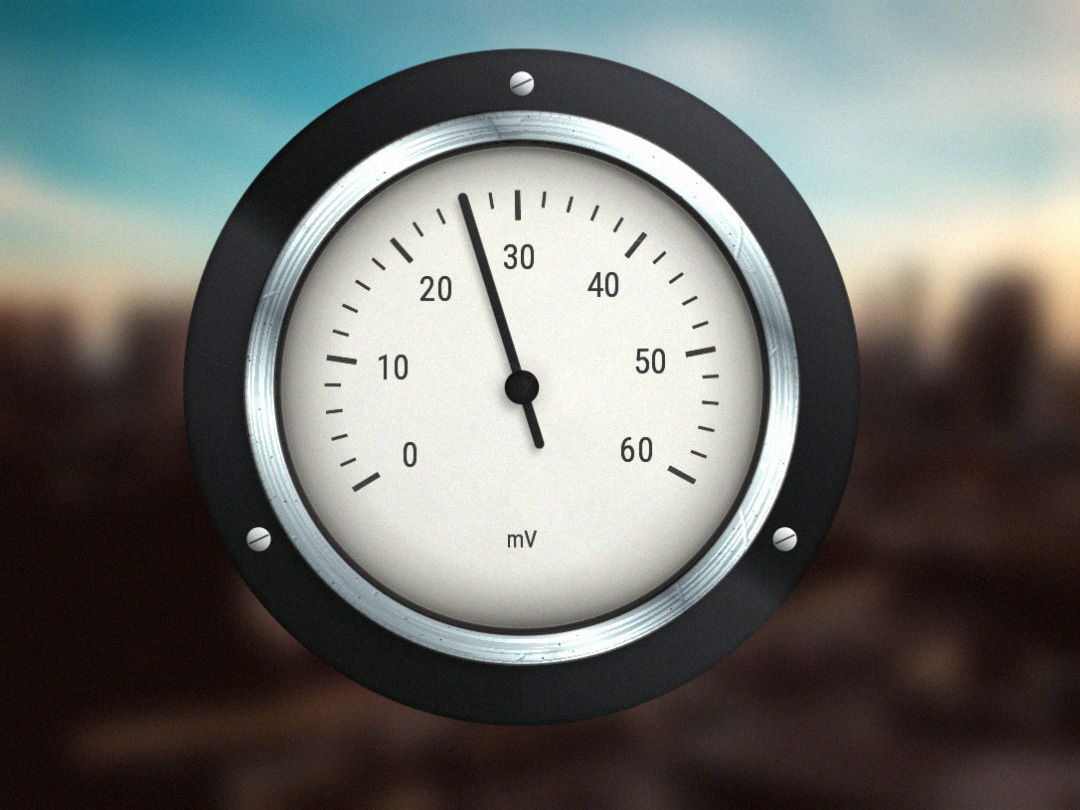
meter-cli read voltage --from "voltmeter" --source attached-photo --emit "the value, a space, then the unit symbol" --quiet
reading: 26 mV
